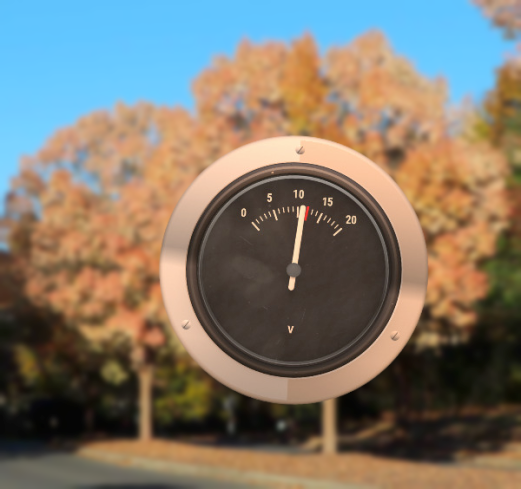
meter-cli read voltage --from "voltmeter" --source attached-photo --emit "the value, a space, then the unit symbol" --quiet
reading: 11 V
